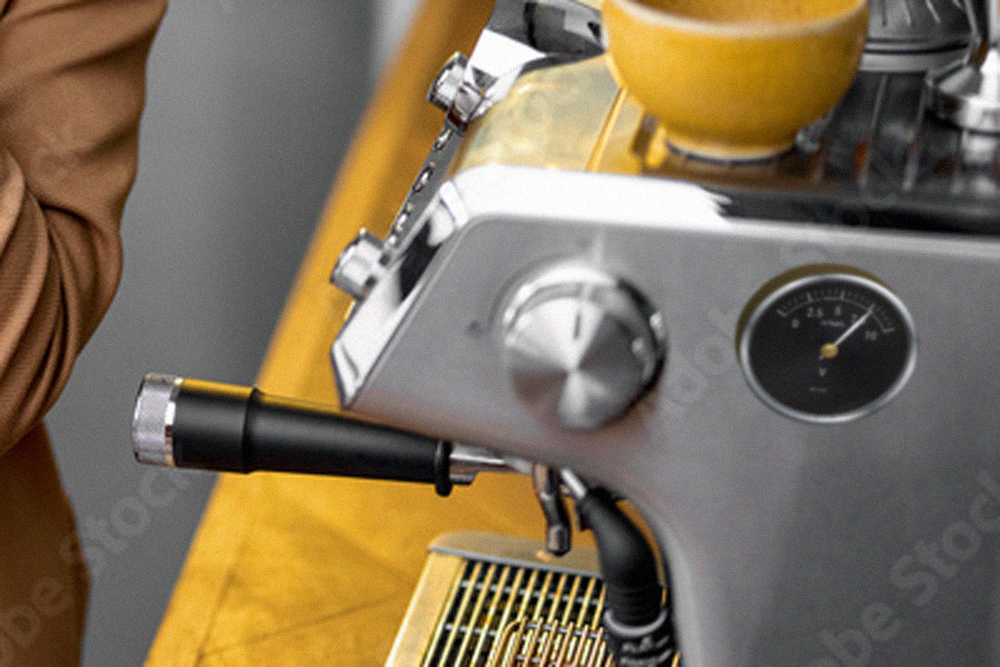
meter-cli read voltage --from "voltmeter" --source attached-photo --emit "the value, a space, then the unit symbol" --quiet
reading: 7.5 V
